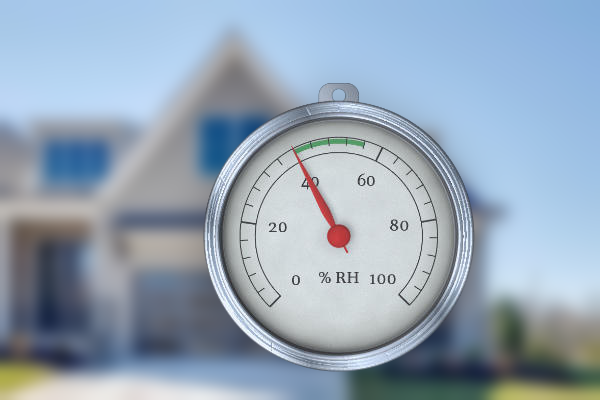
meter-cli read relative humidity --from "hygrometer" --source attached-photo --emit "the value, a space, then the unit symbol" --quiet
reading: 40 %
